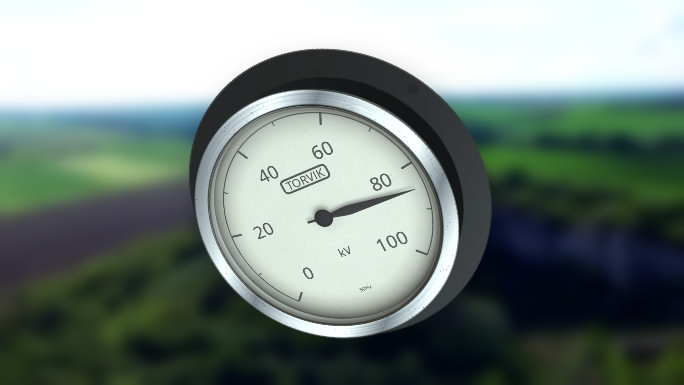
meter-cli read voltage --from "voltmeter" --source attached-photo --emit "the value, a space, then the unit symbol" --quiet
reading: 85 kV
